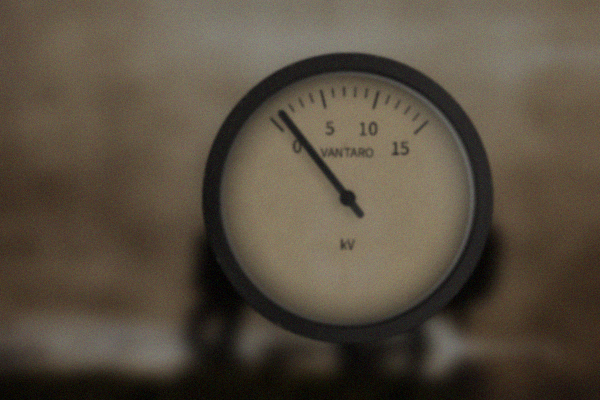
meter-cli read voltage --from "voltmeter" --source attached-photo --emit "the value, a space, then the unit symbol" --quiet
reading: 1 kV
